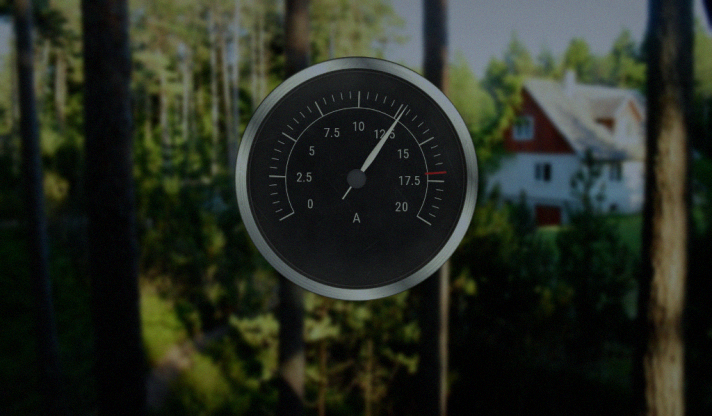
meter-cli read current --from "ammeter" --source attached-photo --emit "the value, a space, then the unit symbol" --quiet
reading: 12.75 A
